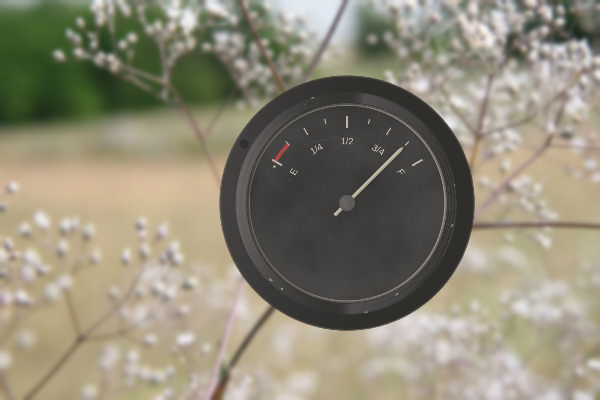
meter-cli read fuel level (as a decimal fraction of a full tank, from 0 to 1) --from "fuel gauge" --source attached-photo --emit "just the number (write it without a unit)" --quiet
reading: 0.875
